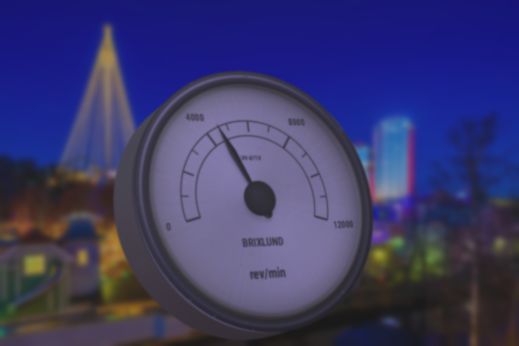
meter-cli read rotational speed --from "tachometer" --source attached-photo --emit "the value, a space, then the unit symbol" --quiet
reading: 4500 rpm
